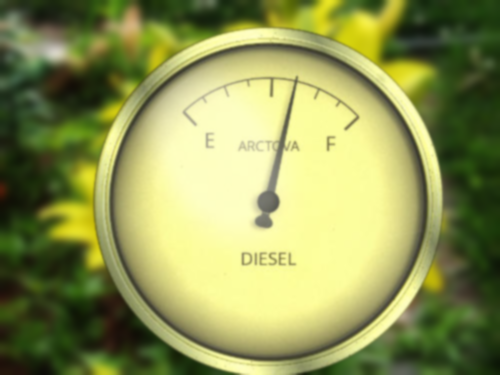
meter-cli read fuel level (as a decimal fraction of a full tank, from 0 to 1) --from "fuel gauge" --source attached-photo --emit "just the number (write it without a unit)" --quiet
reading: 0.625
